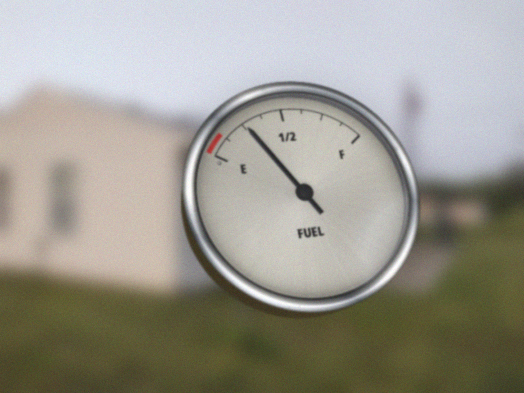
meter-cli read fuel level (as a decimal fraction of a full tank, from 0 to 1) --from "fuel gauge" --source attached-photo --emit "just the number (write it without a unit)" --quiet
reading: 0.25
